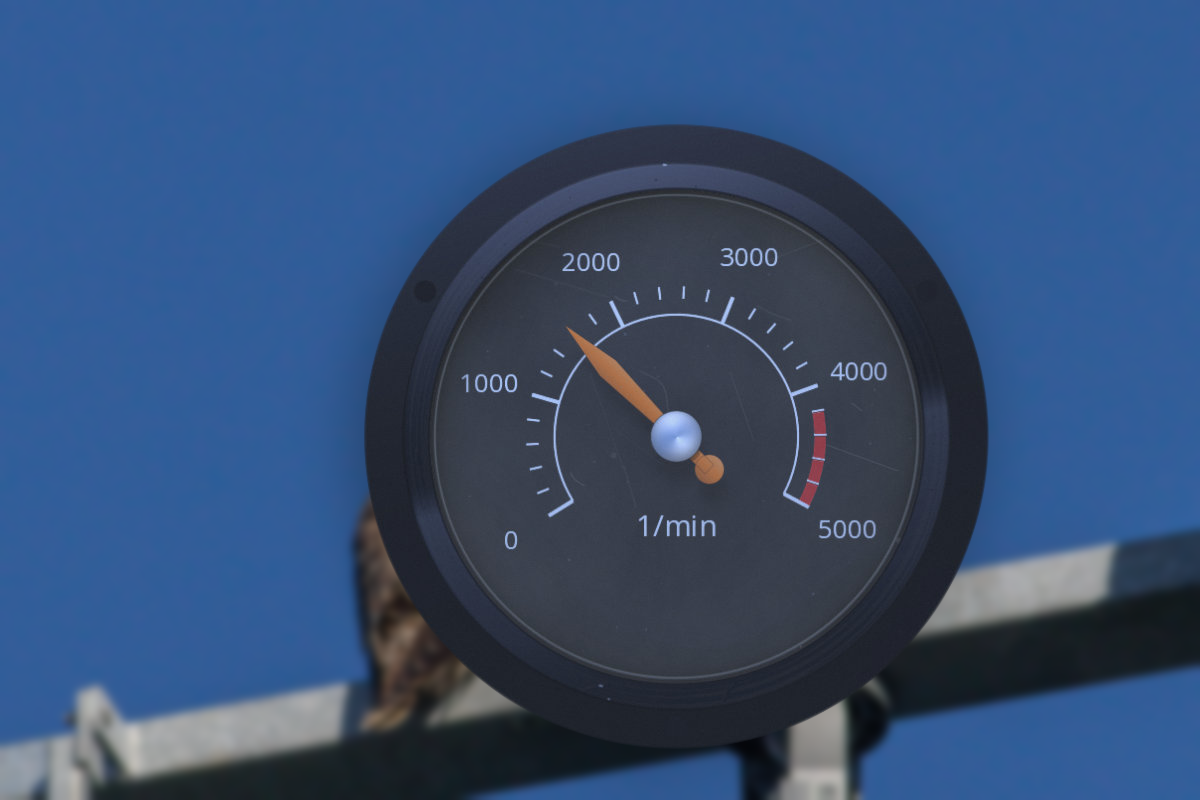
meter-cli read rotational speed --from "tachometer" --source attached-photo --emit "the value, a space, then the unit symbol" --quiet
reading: 1600 rpm
